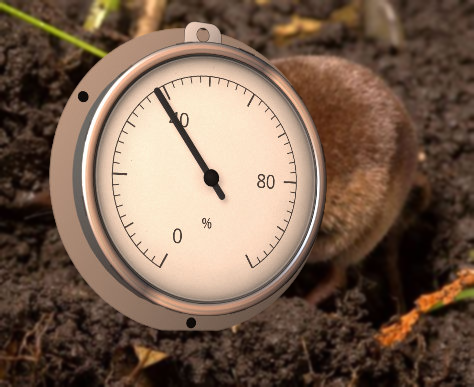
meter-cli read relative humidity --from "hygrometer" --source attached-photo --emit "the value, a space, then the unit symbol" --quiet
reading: 38 %
